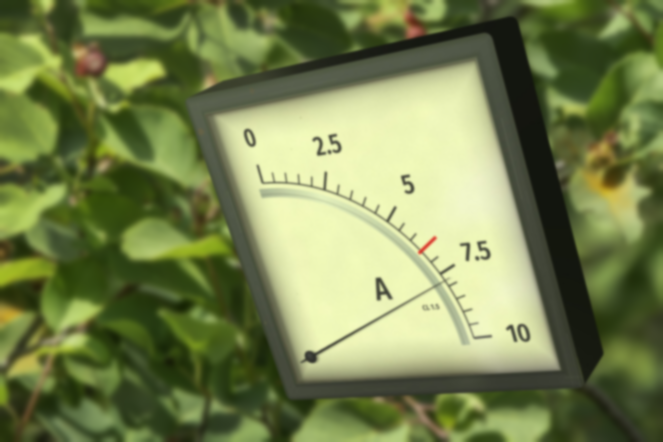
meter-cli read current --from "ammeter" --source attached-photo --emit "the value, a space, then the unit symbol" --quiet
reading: 7.75 A
